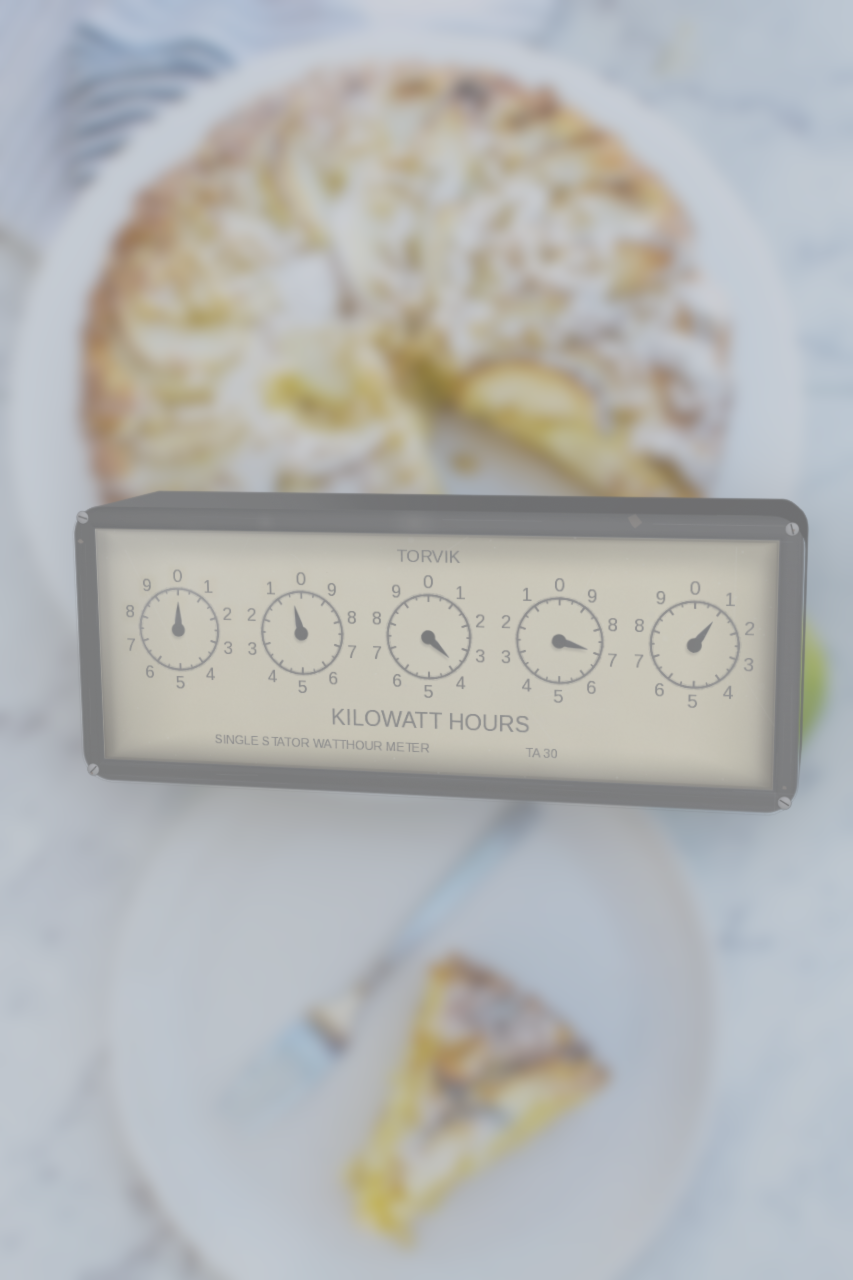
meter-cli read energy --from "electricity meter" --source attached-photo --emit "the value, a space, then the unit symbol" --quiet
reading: 371 kWh
